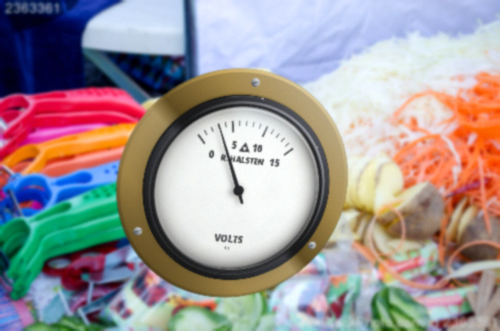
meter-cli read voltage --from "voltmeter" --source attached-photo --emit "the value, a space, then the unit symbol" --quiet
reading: 3 V
